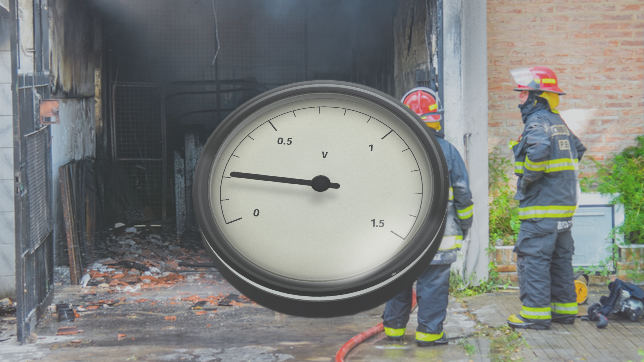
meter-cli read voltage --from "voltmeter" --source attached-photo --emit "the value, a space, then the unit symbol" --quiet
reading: 0.2 V
